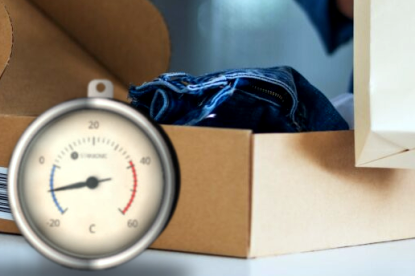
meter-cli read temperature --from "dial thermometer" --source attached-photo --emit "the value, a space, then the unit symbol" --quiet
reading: -10 °C
